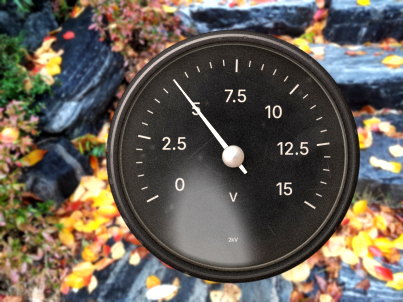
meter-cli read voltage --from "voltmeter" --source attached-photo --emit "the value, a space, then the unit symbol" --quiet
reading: 5 V
